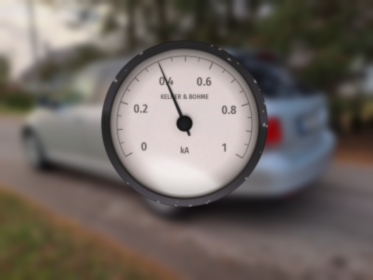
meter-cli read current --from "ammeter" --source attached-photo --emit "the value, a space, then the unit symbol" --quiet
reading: 0.4 kA
